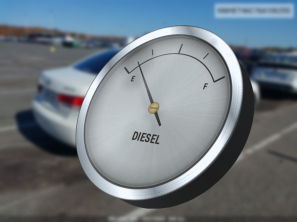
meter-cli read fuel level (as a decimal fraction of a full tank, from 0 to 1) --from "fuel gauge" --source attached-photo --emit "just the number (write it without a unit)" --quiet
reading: 0.125
